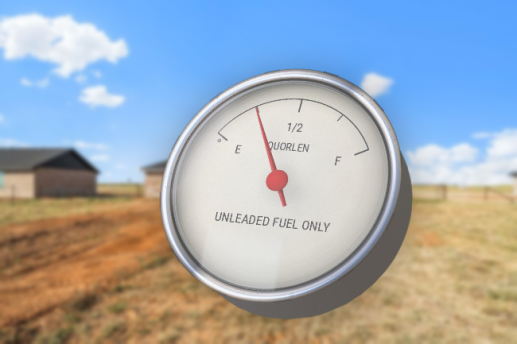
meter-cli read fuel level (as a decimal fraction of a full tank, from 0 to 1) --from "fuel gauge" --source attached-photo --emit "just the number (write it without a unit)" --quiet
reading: 0.25
